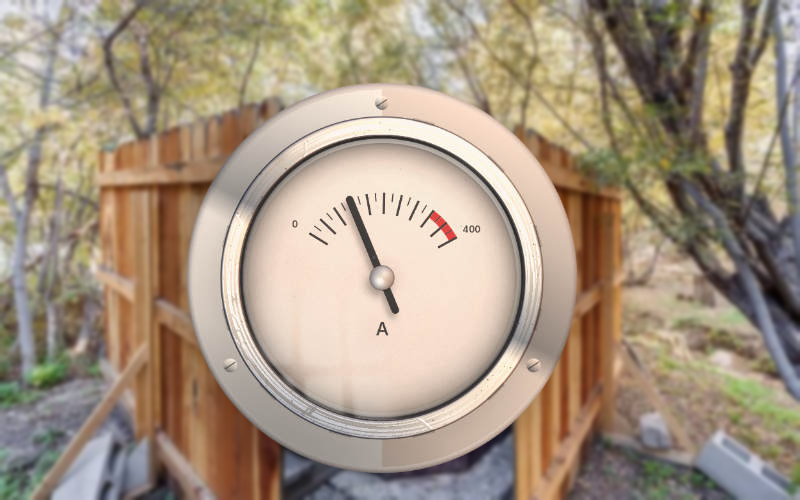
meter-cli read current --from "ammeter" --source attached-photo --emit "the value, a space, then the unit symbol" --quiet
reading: 120 A
